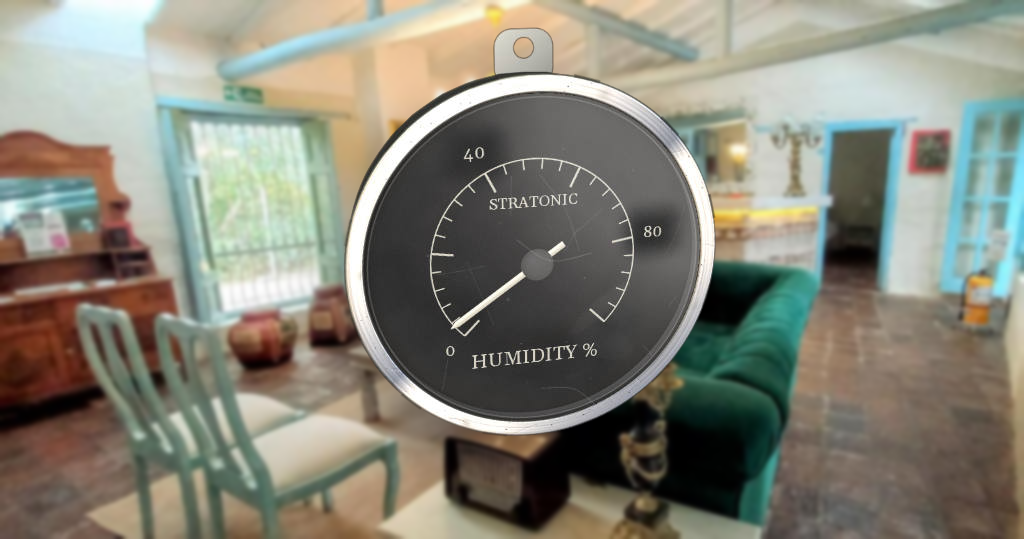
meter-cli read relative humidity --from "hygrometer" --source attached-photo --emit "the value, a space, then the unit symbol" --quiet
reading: 4 %
